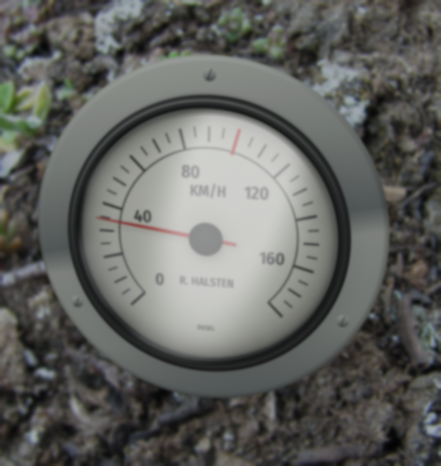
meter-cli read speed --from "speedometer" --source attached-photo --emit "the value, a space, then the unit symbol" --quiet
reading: 35 km/h
